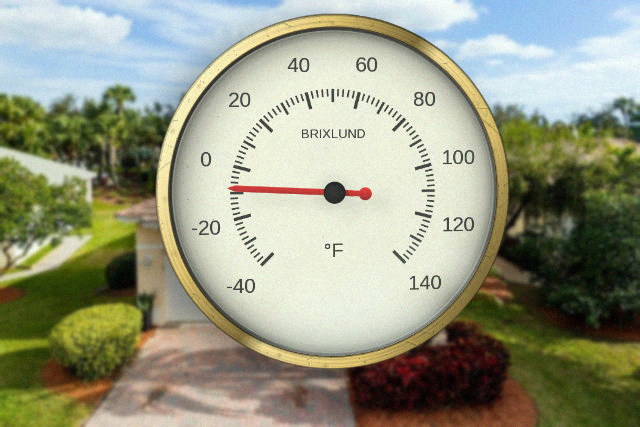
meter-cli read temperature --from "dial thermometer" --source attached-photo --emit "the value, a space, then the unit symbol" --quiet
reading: -8 °F
